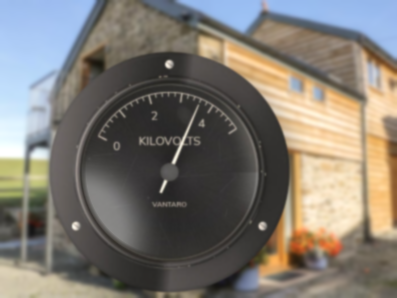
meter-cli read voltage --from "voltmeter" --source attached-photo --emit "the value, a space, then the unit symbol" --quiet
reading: 3.6 kV
